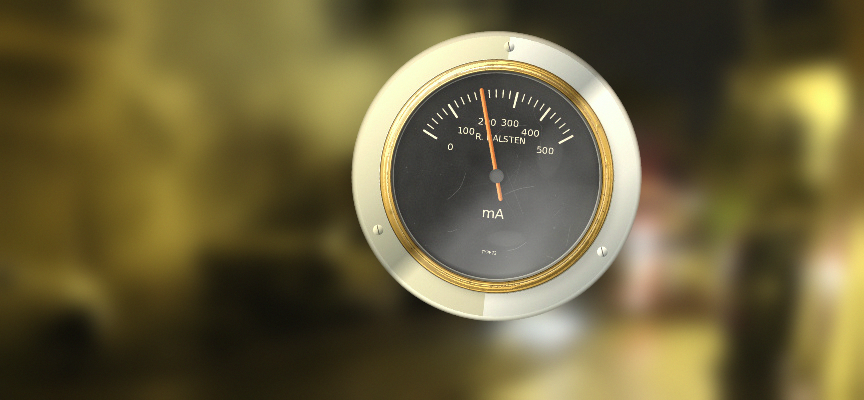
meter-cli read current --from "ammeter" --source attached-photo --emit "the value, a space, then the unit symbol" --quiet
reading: 200 mA
